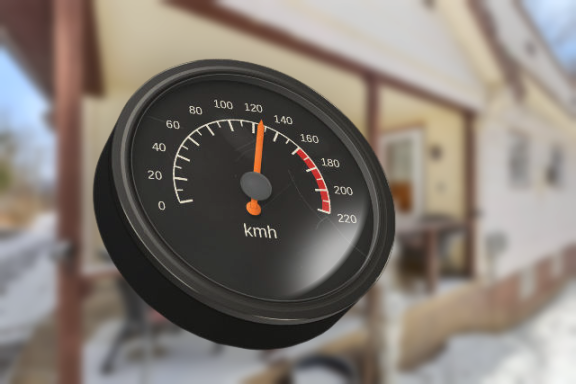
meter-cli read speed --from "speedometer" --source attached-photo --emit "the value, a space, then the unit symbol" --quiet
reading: 125 km/h
